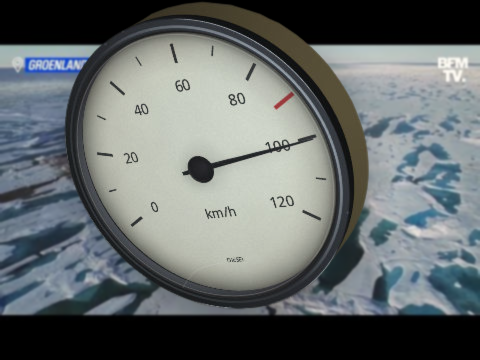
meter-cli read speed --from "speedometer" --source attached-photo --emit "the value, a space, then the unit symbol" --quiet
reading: 100 km/h
